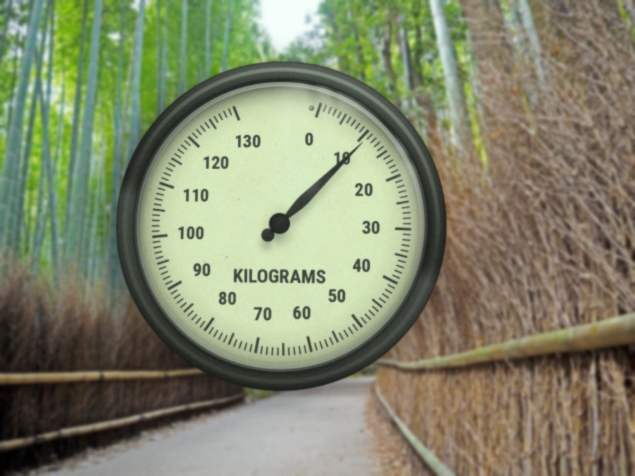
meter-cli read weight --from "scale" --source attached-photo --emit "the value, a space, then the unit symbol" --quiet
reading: 11 kg
